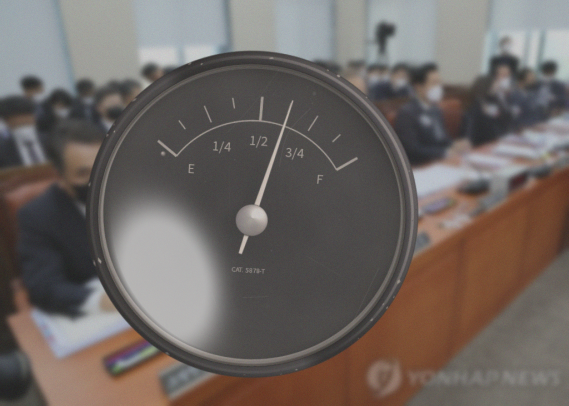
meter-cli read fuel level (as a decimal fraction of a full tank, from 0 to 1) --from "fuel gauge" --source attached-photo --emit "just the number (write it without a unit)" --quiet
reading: 0.625
